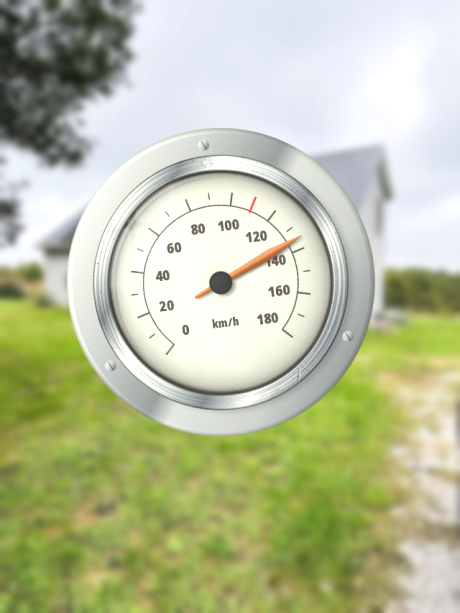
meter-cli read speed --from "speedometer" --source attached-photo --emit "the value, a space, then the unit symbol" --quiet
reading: 135 km/h
